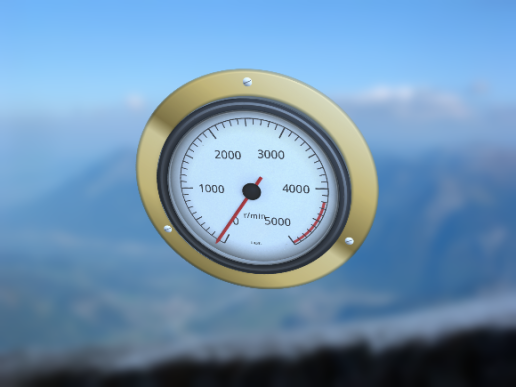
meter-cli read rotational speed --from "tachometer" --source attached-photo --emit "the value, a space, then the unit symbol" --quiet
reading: 100 rpm
